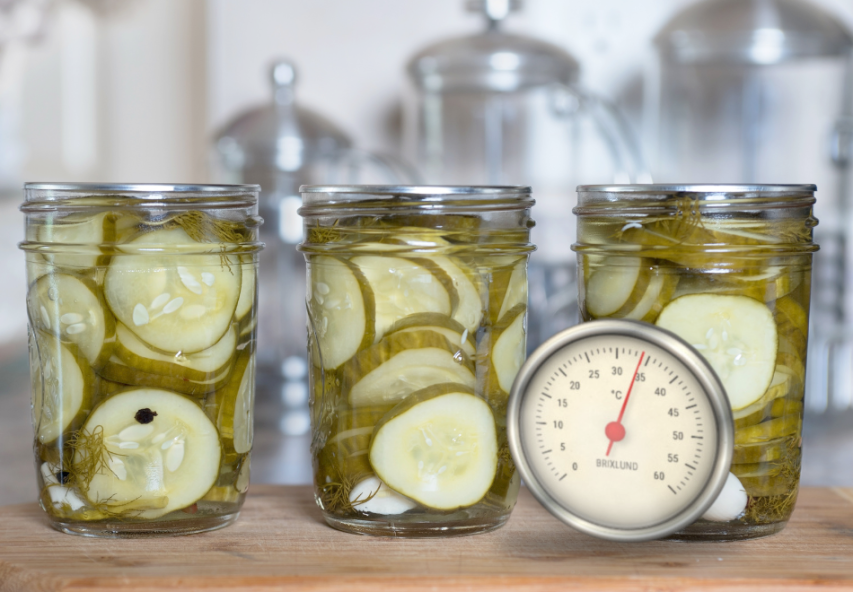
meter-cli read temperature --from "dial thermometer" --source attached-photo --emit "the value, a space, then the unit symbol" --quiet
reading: 34 °C
